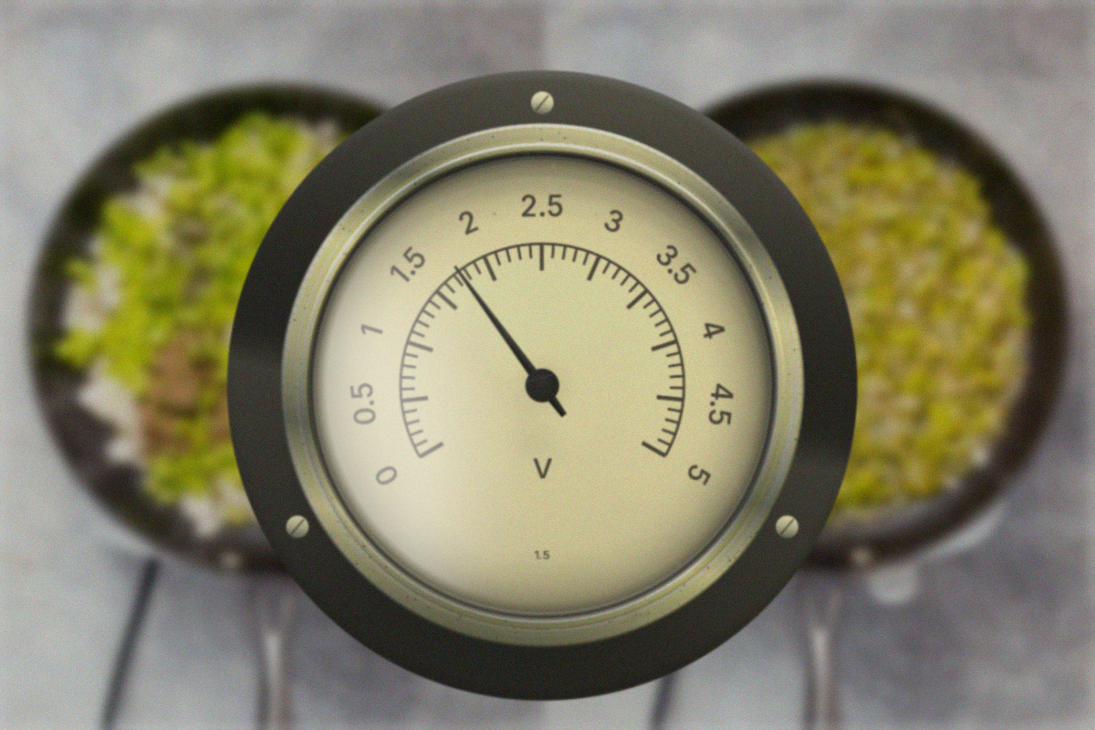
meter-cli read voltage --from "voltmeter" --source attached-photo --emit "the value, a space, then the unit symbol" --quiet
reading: 1.75 V
